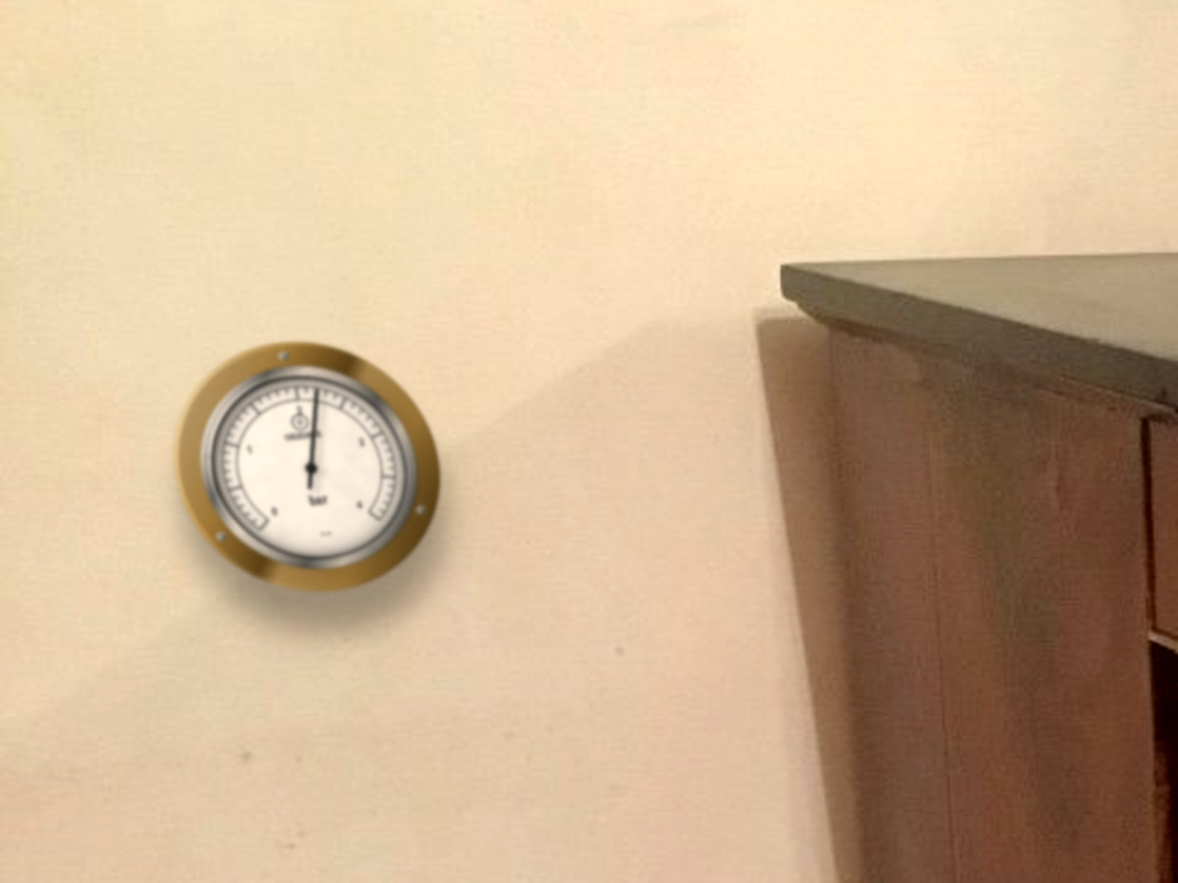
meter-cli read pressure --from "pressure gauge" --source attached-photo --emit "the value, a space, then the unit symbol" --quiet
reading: 2.2 bar
